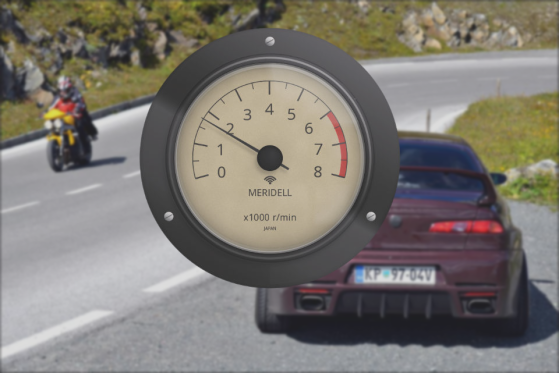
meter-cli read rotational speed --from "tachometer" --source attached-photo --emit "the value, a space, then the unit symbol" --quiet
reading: 1750 rpm
